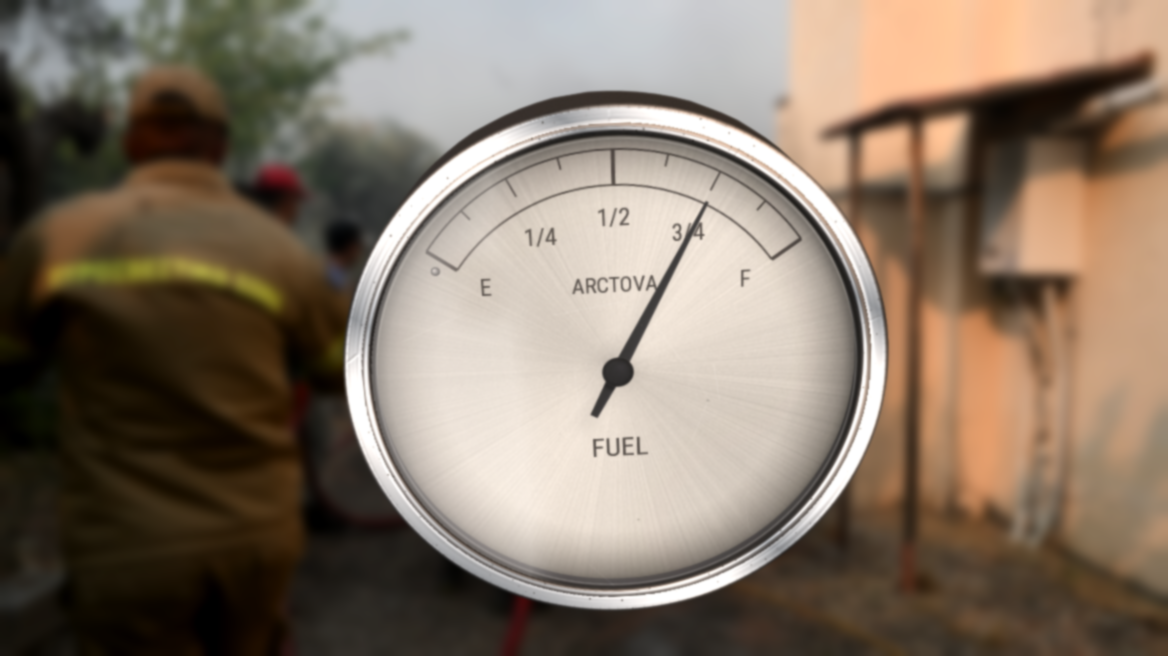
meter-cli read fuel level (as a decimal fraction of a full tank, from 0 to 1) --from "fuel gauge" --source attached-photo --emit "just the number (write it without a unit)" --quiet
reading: 0.75
